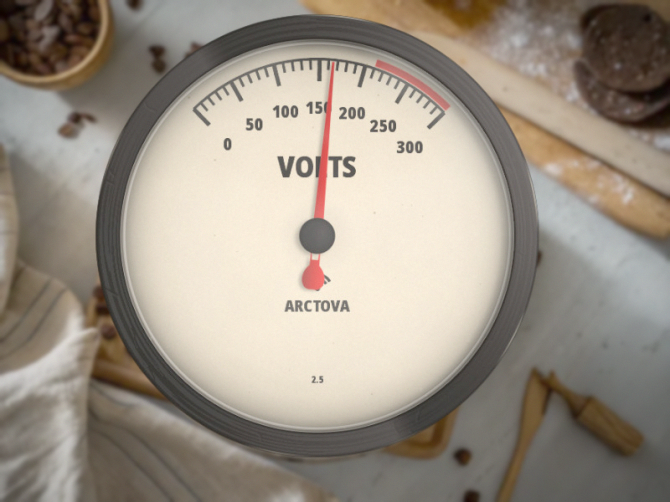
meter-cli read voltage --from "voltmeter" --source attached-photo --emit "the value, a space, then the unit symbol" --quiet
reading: 165 V
